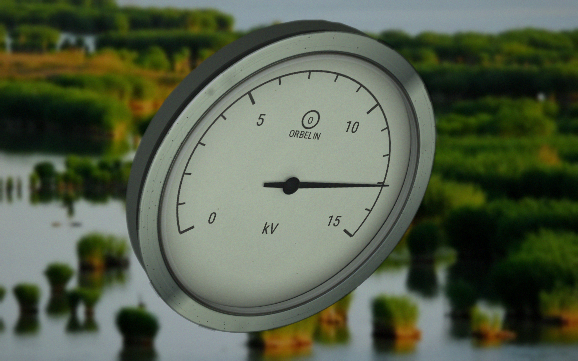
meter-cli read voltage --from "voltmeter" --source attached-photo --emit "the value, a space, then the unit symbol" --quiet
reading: 13 kV
